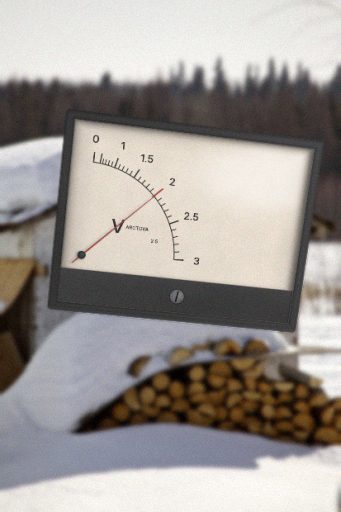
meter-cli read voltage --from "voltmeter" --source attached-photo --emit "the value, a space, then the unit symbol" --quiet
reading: 2 V
